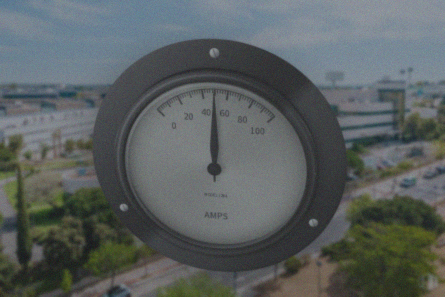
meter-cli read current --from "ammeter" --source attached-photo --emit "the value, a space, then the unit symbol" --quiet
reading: 50 A
